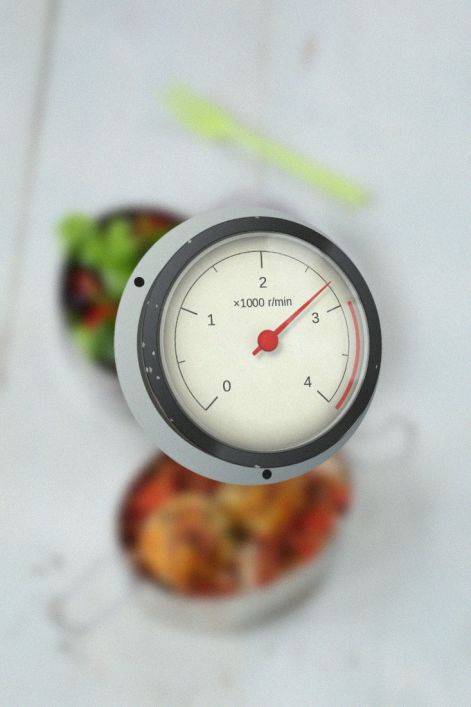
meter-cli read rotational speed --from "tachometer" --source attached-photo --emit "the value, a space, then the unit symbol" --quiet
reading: 2750 rpm
